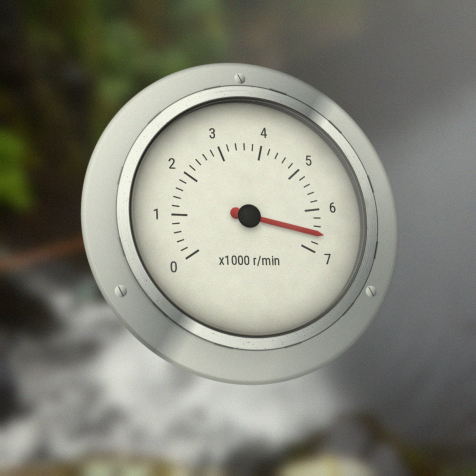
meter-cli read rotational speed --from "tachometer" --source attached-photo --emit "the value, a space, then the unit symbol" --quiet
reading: 6600 rpm
